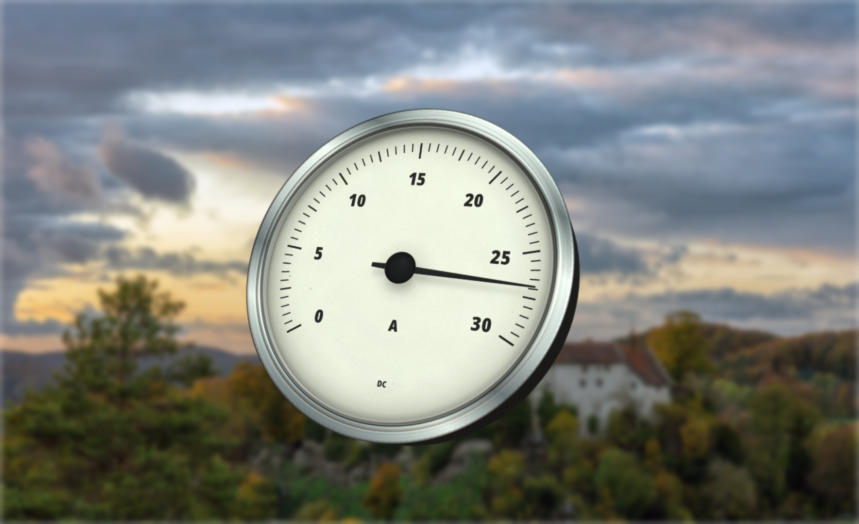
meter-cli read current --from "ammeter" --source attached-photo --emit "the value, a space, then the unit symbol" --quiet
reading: 27 A
